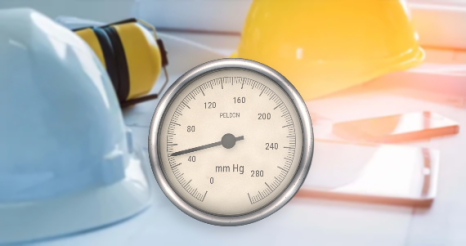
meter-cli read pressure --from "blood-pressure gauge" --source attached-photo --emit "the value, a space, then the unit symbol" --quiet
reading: 50 mmHg
